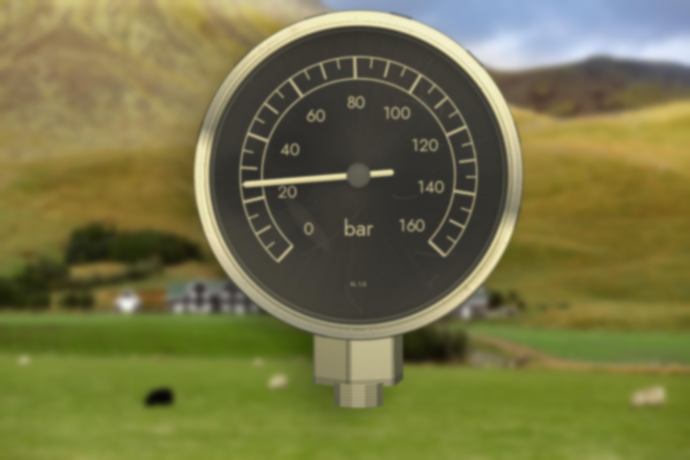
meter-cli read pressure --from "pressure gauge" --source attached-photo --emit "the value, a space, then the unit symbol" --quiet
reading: 25 bar
